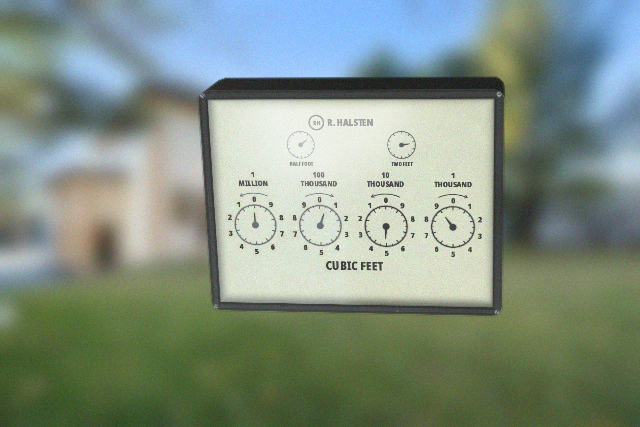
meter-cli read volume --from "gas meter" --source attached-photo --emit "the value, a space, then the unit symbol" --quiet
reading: 4900 ft³
